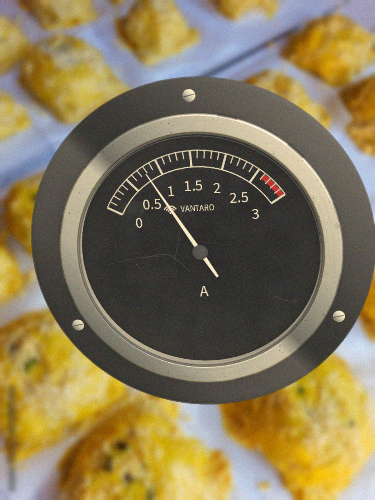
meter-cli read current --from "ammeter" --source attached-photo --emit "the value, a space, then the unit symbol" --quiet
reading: 0.8 A
